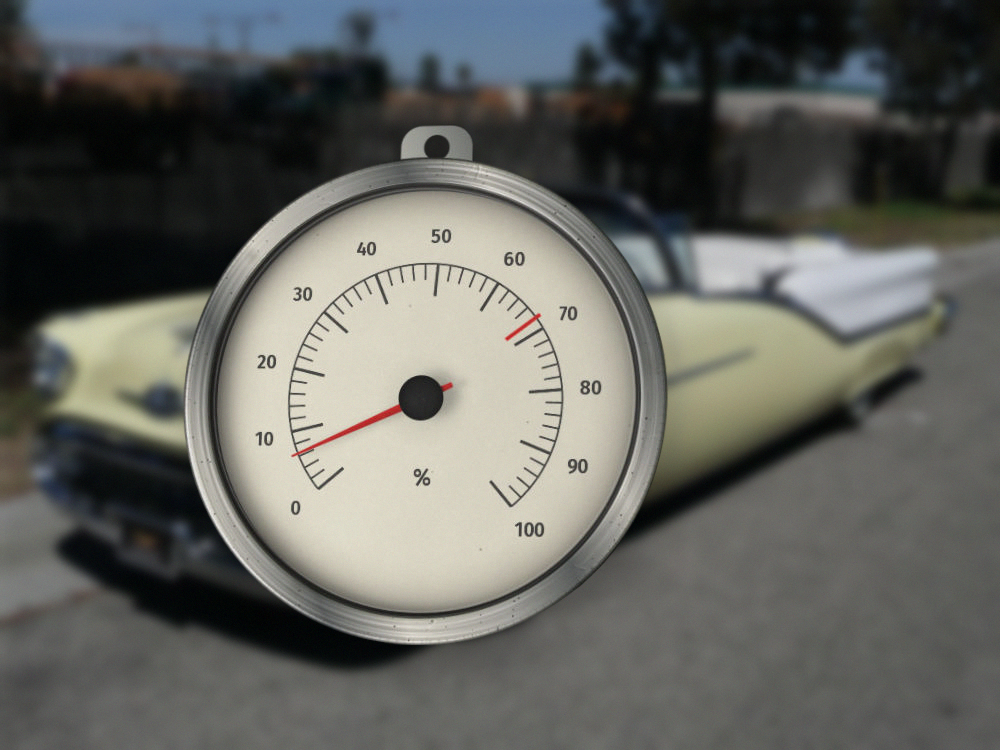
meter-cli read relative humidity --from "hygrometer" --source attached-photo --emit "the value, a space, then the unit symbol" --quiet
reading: 6 %
